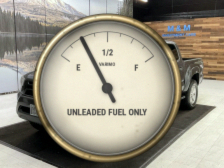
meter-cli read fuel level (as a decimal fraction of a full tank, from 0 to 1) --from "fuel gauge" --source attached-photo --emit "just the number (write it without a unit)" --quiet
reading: 0.25
